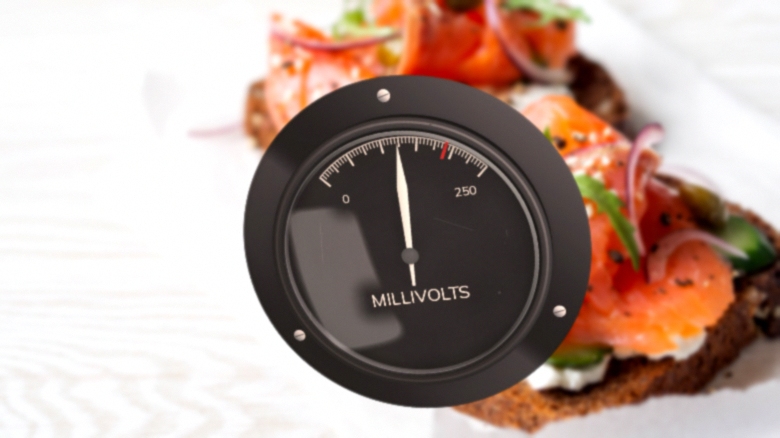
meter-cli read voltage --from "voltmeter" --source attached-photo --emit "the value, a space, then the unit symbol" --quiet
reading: 125 mV
